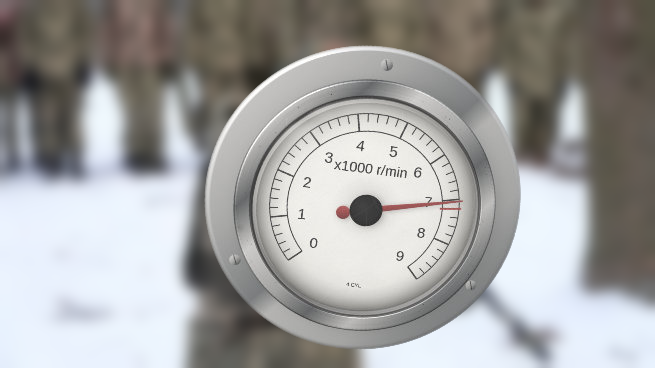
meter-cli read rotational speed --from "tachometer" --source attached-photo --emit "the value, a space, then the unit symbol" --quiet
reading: 7000 rpm
